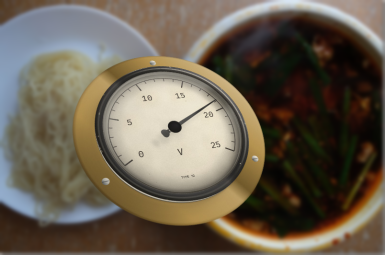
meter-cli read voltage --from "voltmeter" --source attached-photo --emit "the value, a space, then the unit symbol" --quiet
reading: 19 V
